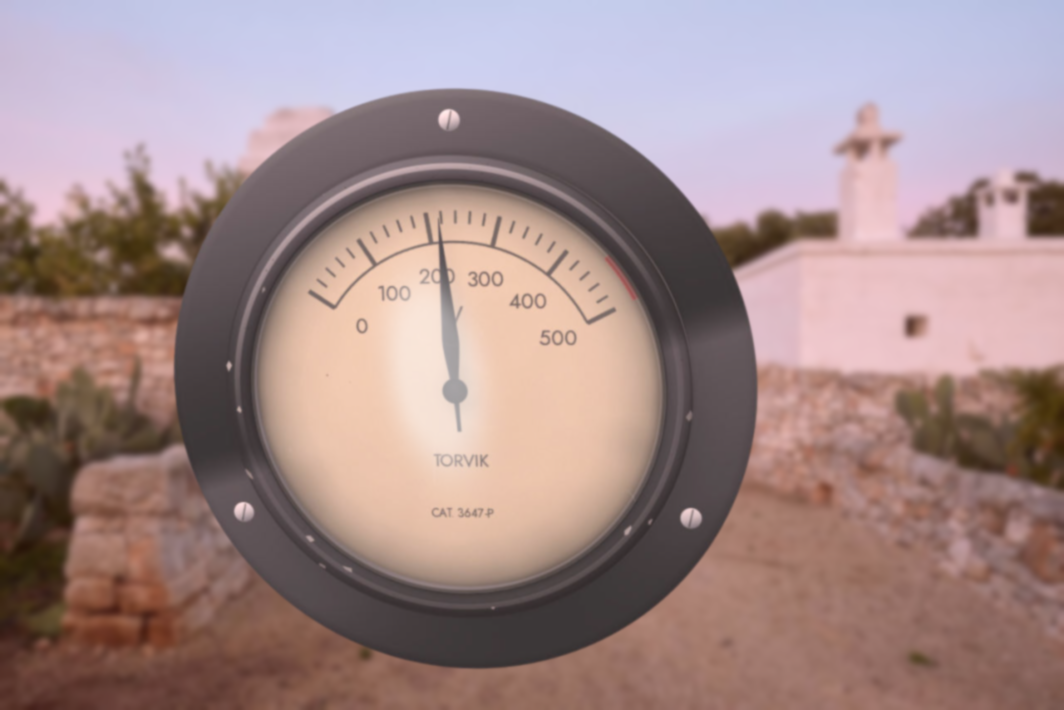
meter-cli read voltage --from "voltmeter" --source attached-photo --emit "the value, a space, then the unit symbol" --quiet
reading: 220 V
